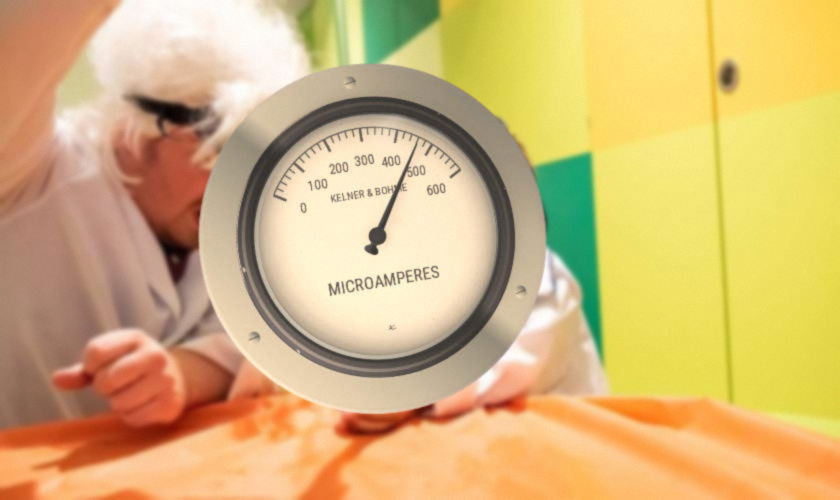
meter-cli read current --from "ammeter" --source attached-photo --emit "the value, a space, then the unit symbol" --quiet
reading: 460 µA
